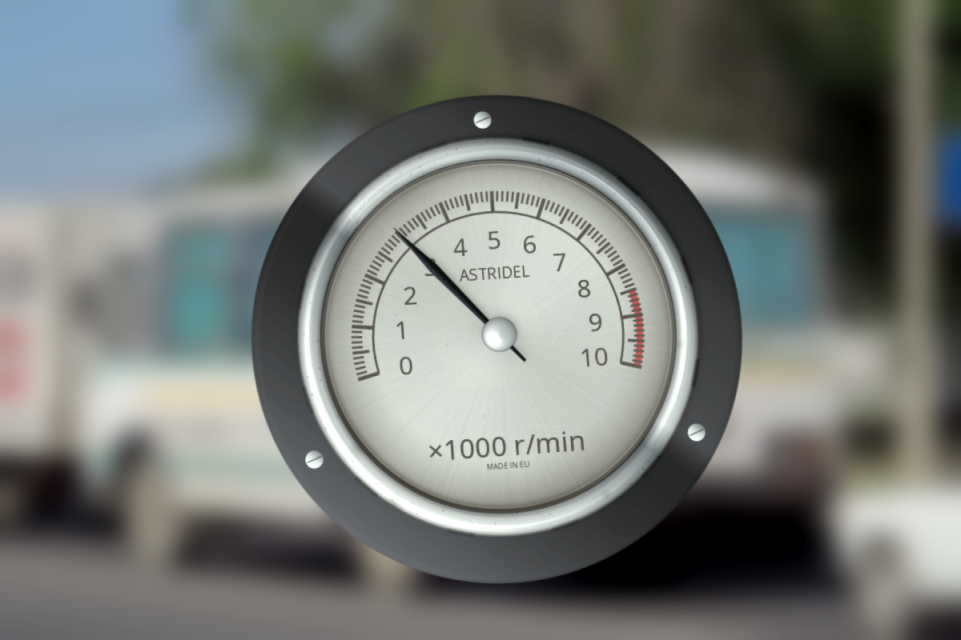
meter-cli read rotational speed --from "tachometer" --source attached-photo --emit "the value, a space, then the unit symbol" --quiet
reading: 3000 rpm
